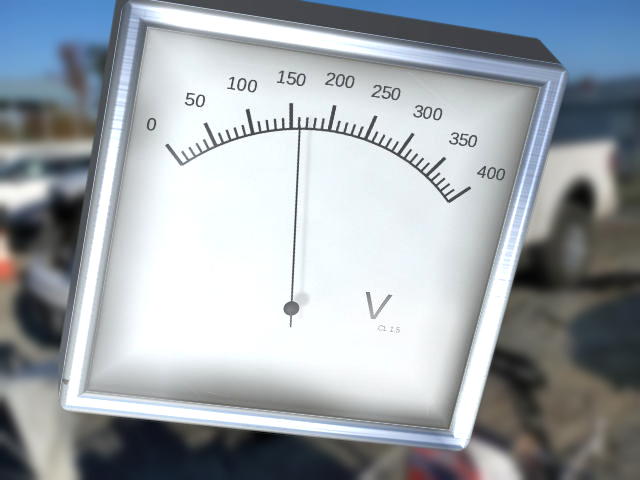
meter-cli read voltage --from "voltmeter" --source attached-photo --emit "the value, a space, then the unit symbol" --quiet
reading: 160 V
